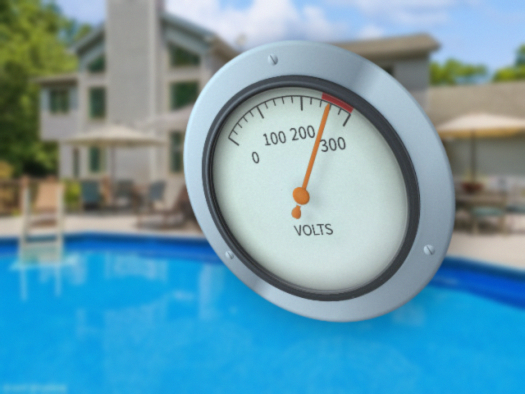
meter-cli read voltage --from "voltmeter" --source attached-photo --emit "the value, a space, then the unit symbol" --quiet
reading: 260 V
